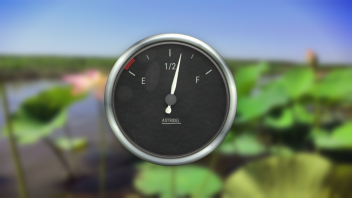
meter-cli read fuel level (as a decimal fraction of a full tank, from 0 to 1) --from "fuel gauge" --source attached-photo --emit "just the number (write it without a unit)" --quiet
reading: 0.625
